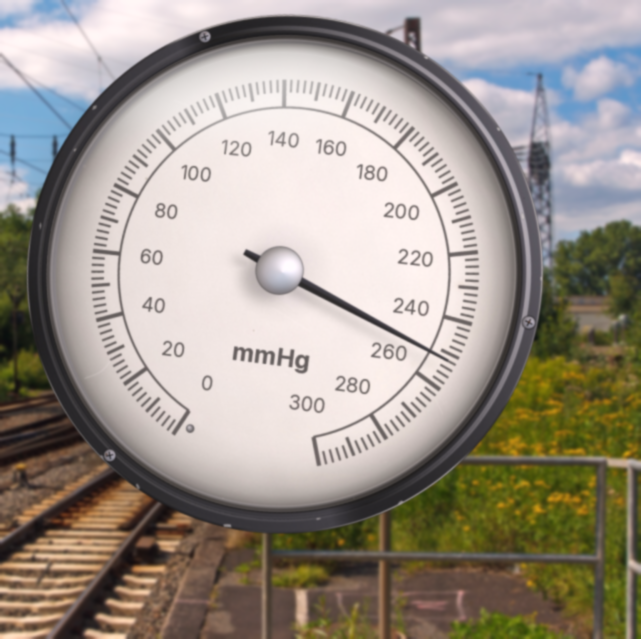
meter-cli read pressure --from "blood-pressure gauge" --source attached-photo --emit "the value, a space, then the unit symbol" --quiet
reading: 252 mmHg
